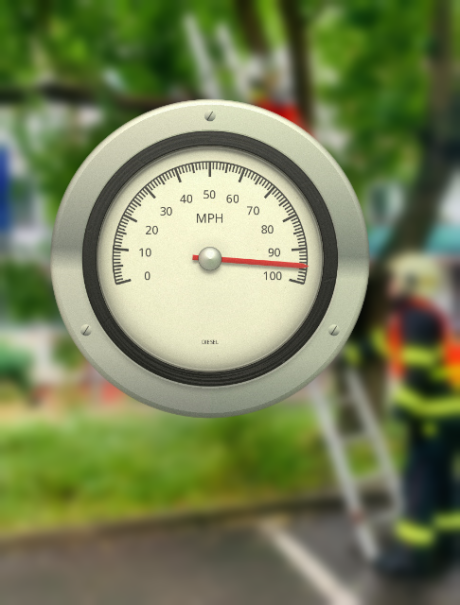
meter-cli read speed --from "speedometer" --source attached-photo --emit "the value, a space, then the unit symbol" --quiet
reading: 95 mph
